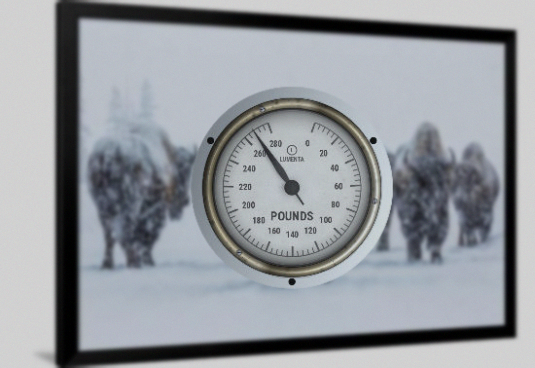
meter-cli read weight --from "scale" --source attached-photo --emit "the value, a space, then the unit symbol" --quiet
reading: 268 lb
